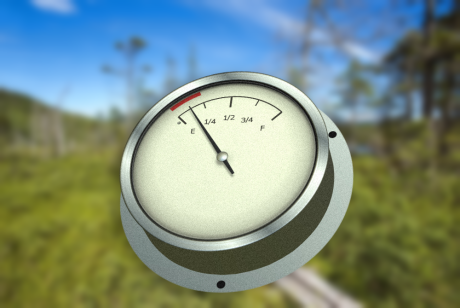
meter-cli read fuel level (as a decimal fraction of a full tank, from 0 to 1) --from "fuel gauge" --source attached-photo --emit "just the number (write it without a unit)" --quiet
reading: 0.125
